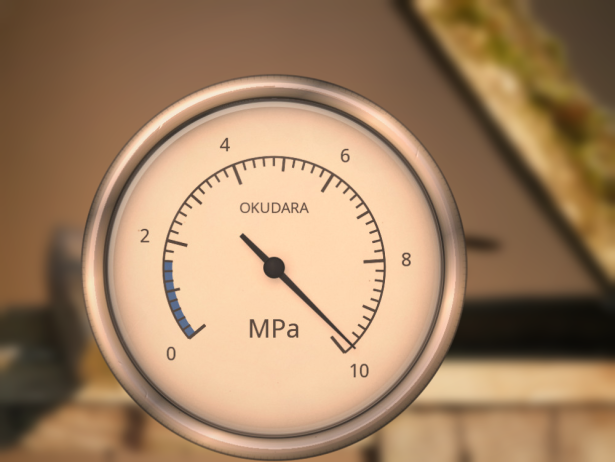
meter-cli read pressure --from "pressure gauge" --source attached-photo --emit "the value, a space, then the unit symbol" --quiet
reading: 9.8 MPa
